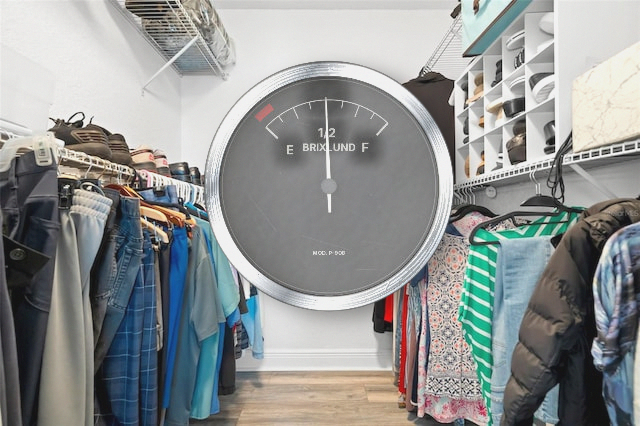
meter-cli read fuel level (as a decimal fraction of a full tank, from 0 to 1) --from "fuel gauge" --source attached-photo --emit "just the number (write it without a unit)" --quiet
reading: 0.5
